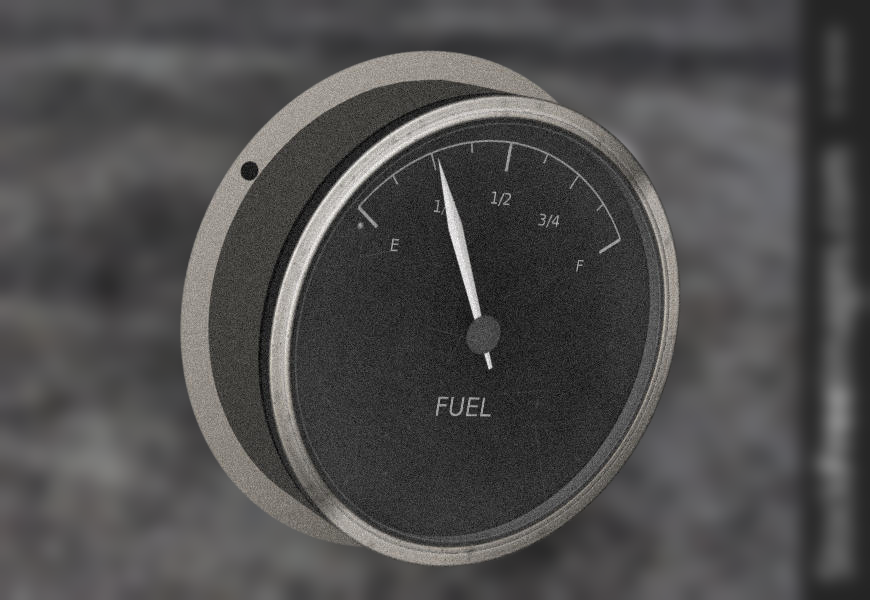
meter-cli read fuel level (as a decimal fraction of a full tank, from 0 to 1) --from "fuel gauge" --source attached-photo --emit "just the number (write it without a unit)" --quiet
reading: 0.25
